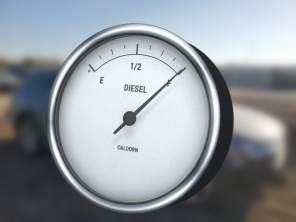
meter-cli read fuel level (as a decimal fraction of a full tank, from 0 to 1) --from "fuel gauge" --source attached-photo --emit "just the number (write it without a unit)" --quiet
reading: 1
